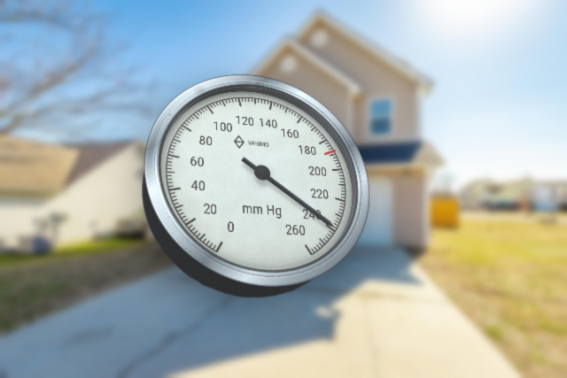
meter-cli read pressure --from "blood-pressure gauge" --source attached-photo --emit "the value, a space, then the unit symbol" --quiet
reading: 240 mmHg
